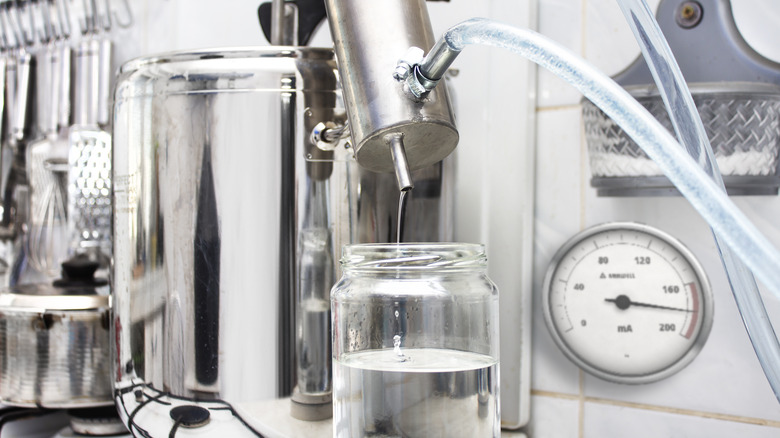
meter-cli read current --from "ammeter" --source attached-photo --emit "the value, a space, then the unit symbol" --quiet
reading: 180 mA
